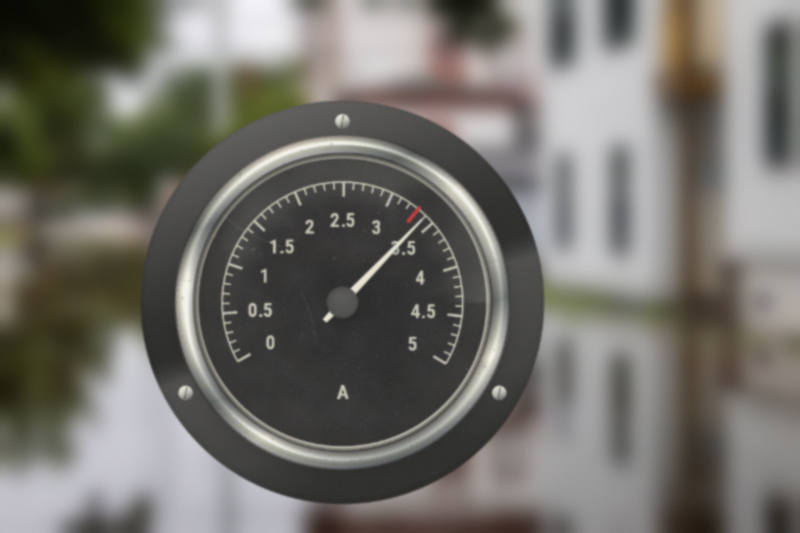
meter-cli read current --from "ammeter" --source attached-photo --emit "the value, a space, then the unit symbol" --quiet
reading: 3.4 A
